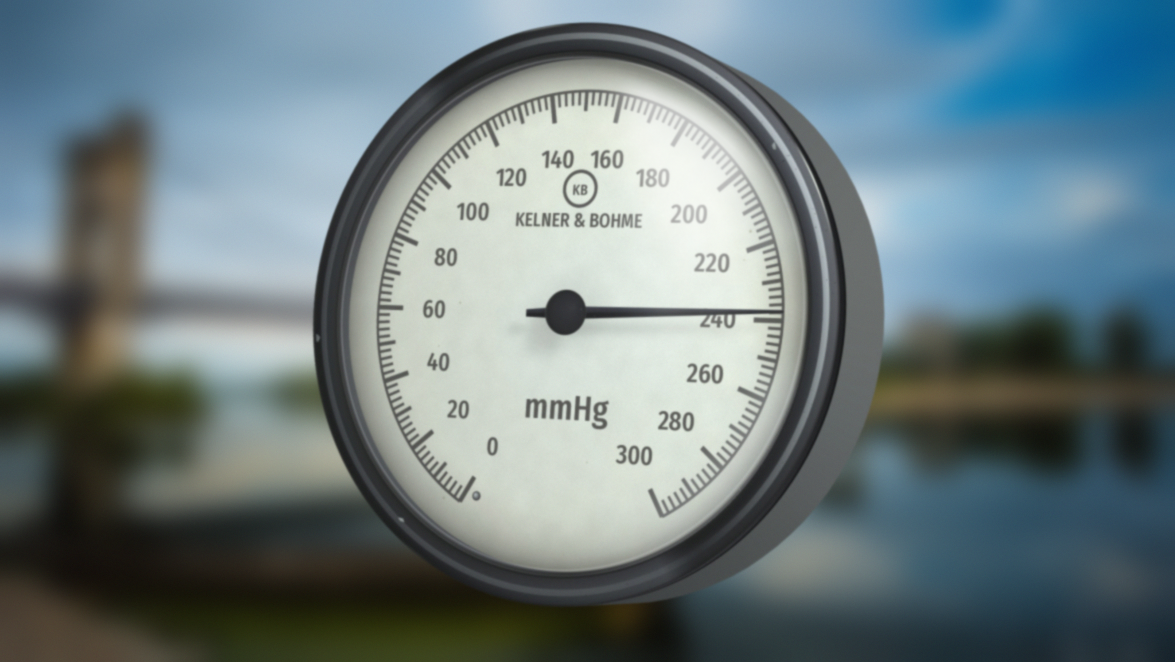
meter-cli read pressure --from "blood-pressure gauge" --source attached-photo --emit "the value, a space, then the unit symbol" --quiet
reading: 238 mmHg
